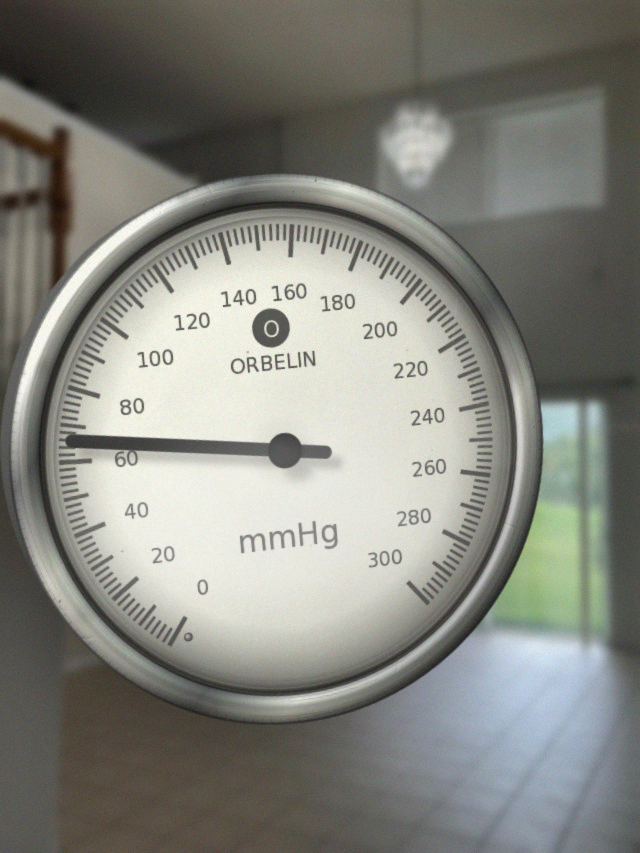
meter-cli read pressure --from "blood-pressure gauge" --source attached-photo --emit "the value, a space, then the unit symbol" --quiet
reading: 66 mmHg
